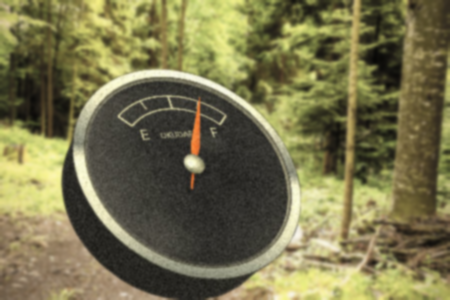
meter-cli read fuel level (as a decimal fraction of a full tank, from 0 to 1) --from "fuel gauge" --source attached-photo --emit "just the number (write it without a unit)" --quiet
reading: 0.75
